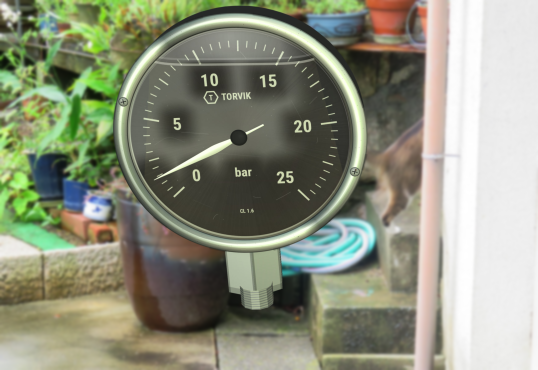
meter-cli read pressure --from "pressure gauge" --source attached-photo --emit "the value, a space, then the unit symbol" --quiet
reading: 1.5 bar
